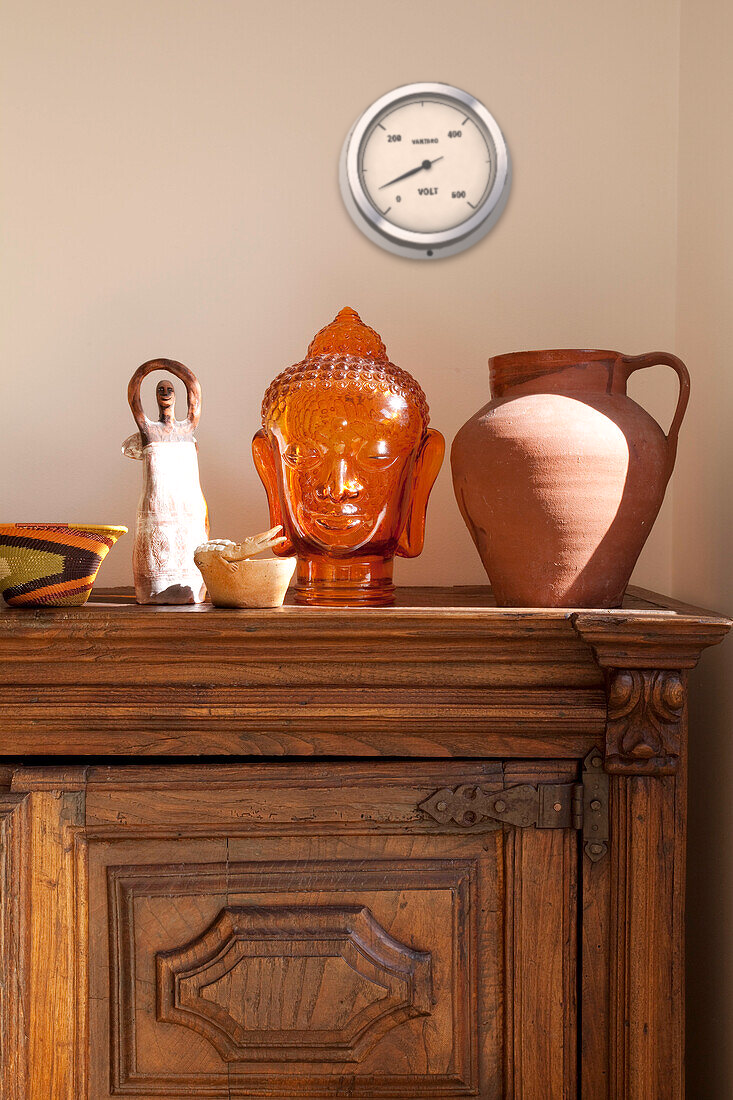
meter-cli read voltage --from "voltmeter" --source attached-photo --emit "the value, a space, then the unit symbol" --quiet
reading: 50 V
